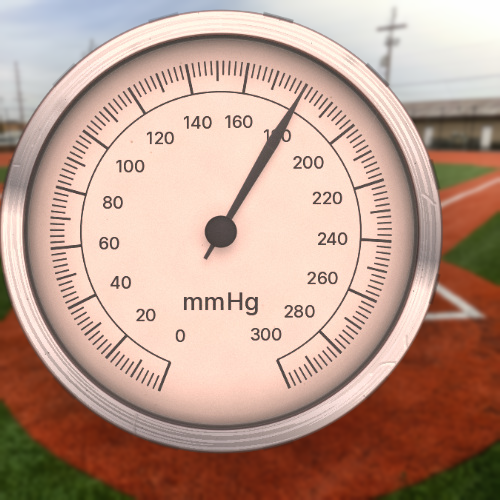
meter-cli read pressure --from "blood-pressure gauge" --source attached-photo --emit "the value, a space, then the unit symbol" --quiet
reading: 180 mmHg
